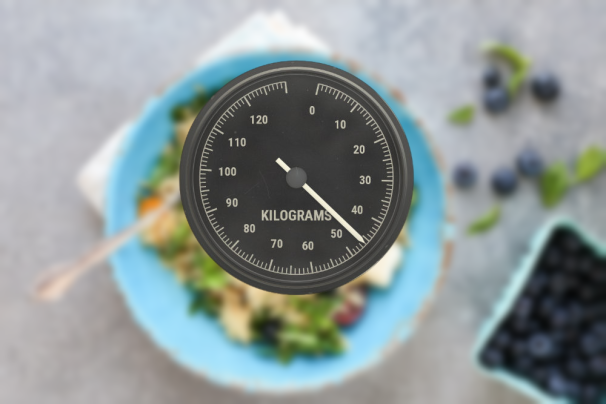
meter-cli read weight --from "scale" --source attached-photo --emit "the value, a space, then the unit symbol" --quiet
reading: 46 kg
